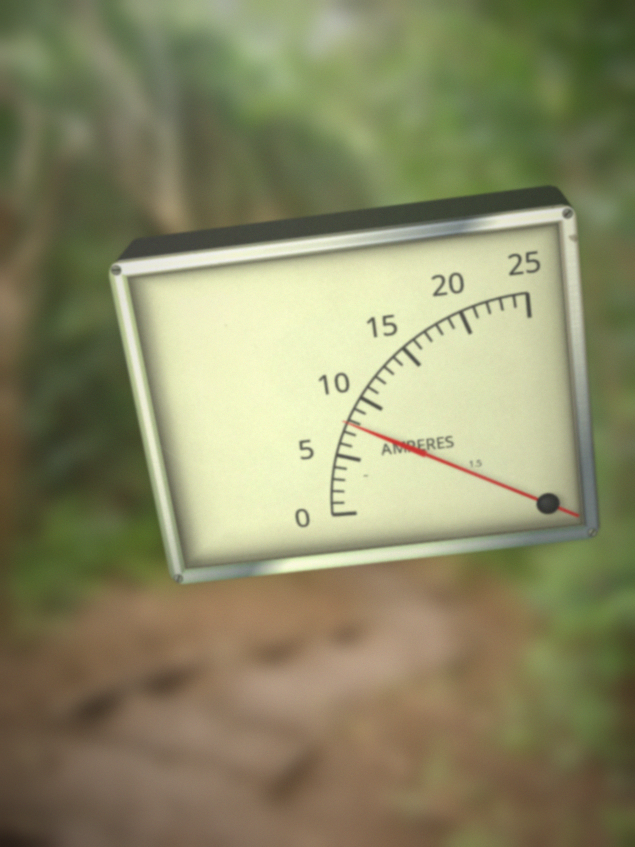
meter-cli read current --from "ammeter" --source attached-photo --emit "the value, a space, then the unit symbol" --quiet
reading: 8 A
